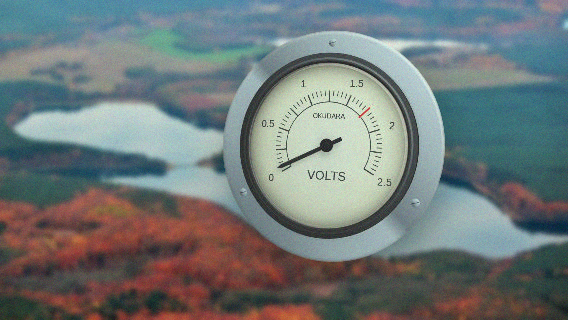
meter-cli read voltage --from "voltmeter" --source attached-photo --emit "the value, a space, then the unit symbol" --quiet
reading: 0.05 V
